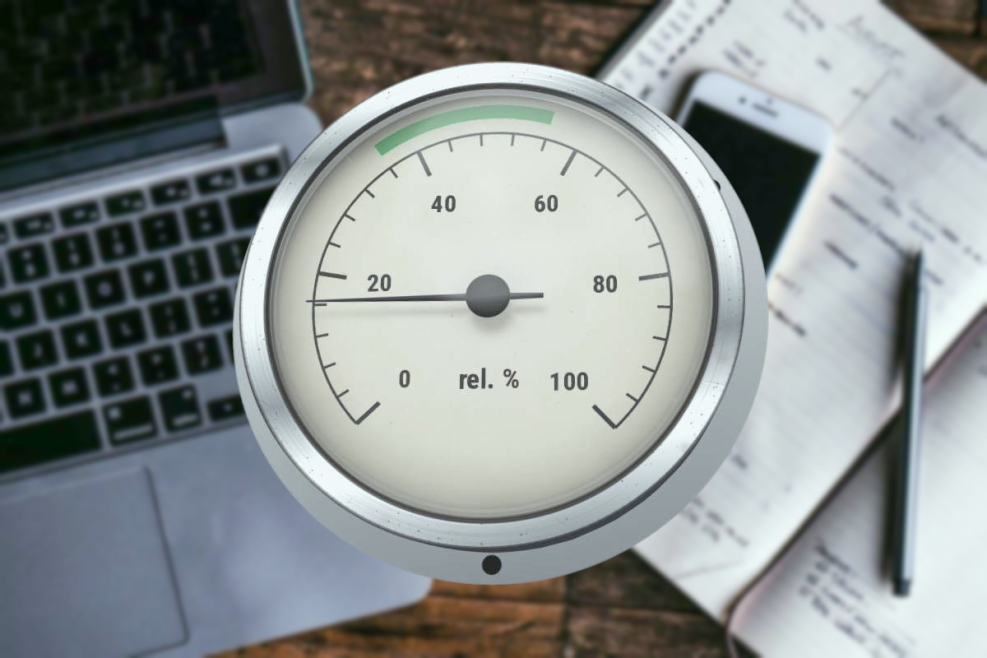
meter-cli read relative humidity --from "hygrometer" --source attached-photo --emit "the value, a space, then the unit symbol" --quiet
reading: 16 %
